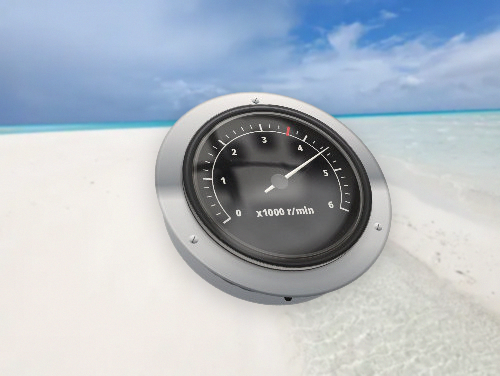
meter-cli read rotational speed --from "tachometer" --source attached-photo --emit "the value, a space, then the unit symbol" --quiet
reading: 4500 rpm
